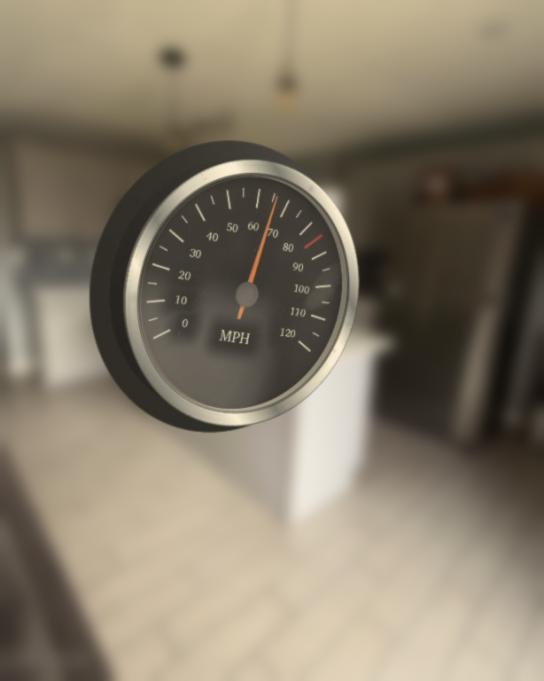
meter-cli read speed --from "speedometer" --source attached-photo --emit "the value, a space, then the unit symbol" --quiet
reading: 65 mph
